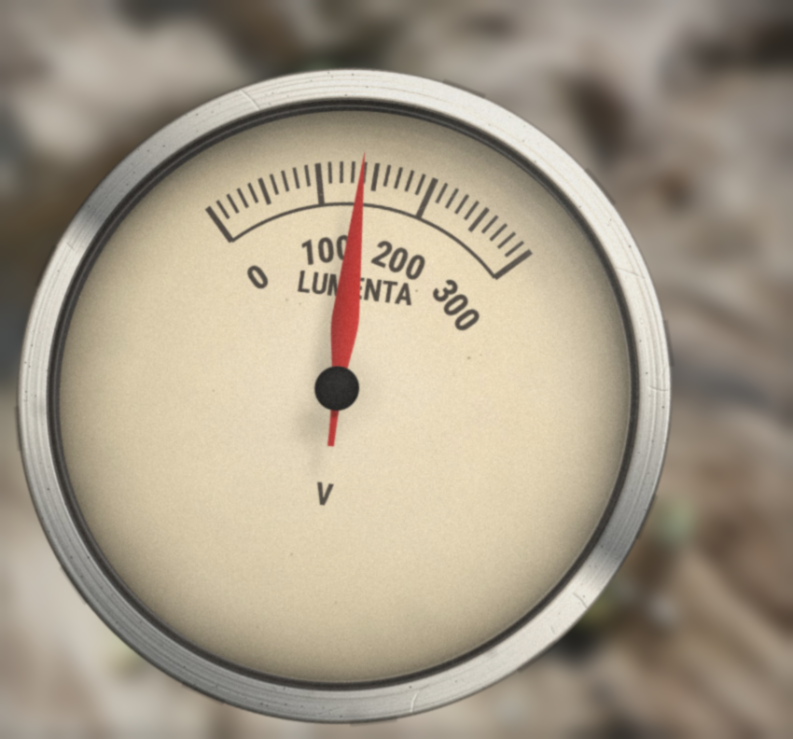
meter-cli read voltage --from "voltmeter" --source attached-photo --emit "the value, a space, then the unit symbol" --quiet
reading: 140 V
